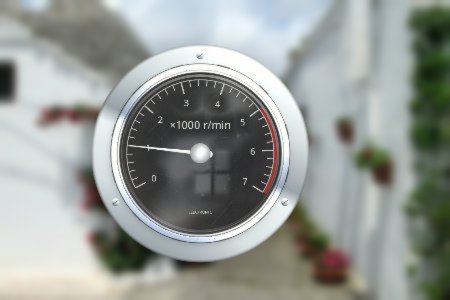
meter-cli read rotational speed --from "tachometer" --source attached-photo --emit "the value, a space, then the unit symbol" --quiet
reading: 1000 rpm
